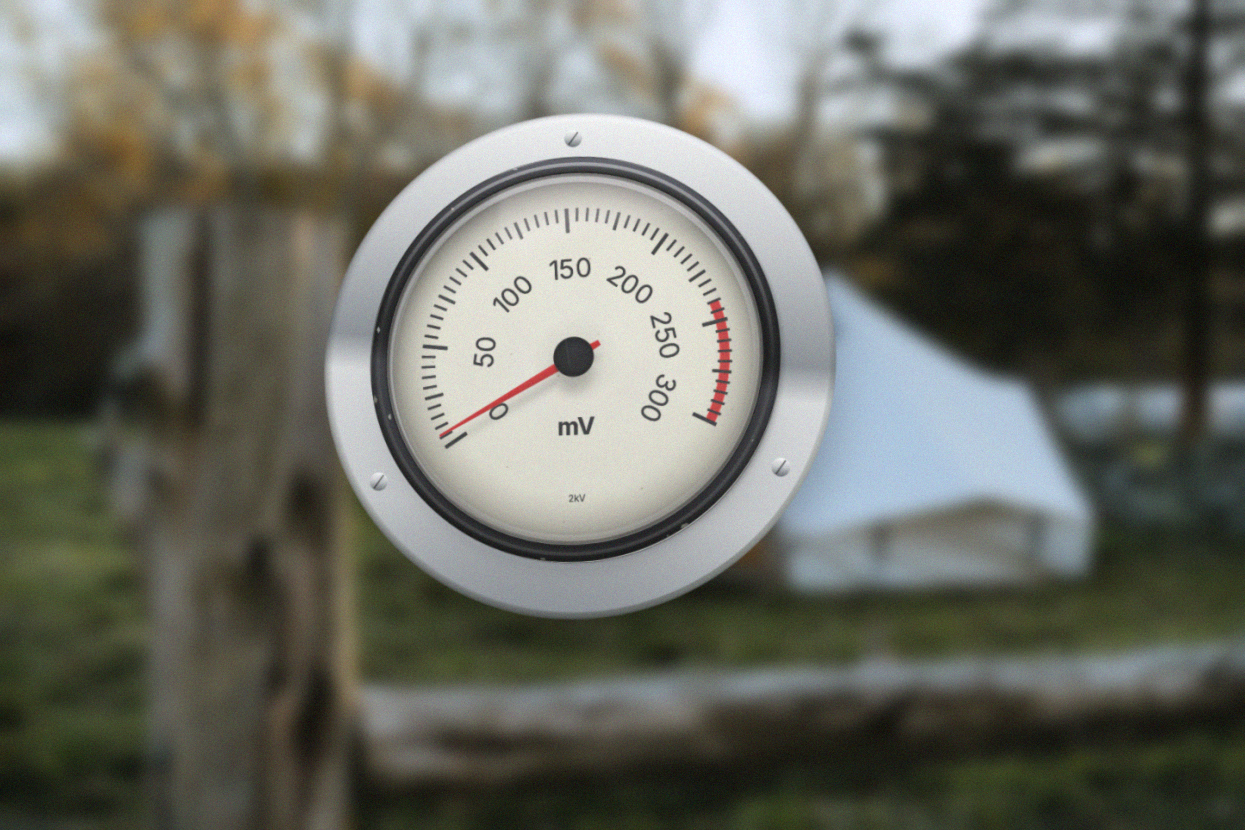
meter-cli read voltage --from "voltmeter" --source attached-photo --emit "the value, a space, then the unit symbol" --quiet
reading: 5 mV
